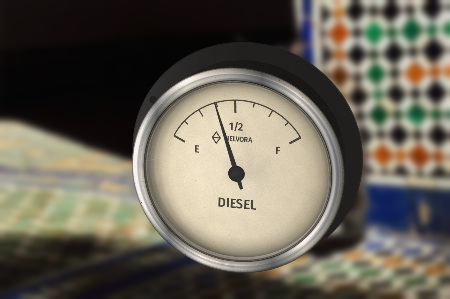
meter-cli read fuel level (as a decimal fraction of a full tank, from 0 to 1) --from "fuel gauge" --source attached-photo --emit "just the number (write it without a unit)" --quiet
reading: 0.375
